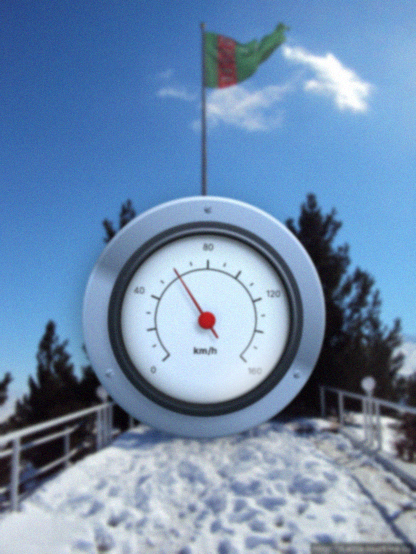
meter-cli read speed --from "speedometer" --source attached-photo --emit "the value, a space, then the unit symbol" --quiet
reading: 60 km/h
